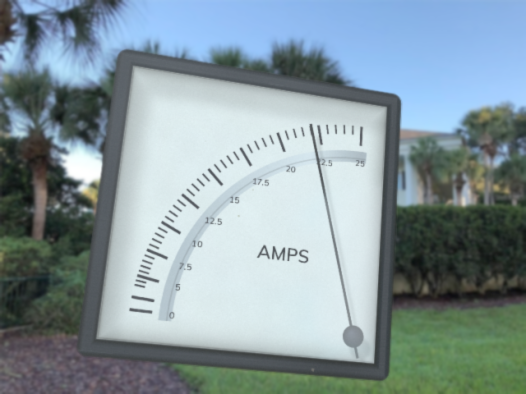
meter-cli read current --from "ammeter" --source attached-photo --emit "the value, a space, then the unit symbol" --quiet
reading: 22 A
